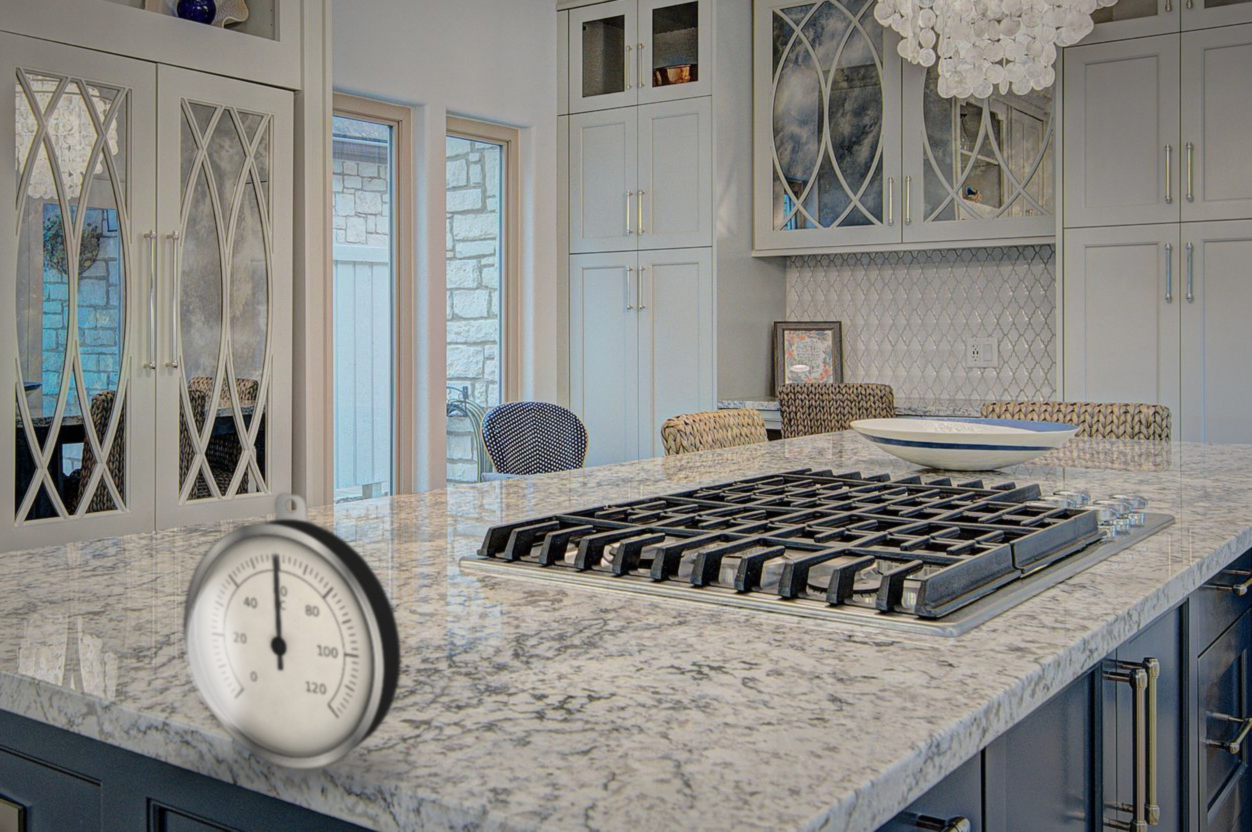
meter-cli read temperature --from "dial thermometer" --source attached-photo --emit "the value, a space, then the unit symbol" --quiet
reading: 60 °C
